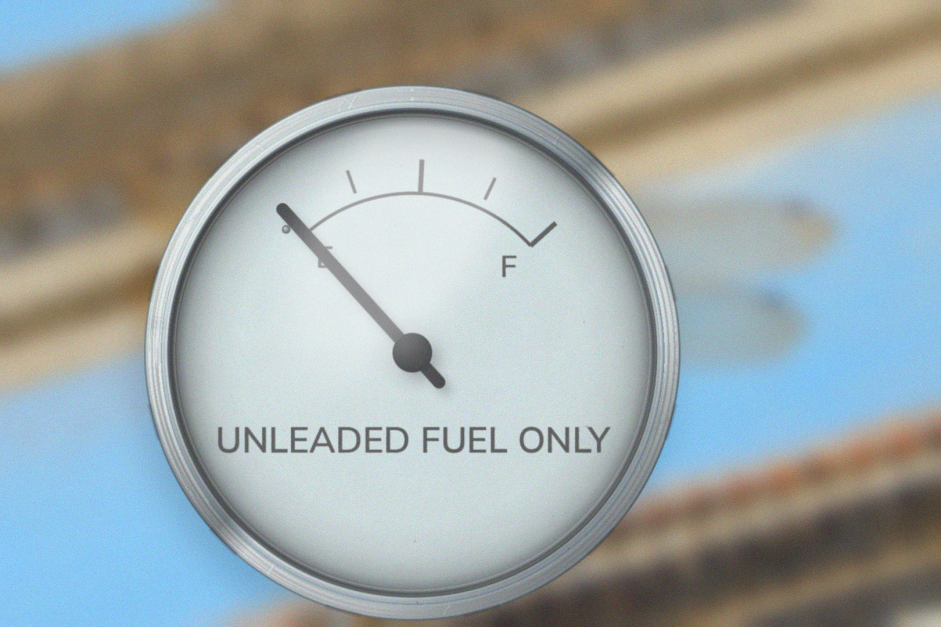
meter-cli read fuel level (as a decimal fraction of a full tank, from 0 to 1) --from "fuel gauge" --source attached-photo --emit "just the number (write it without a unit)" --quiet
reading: 0
